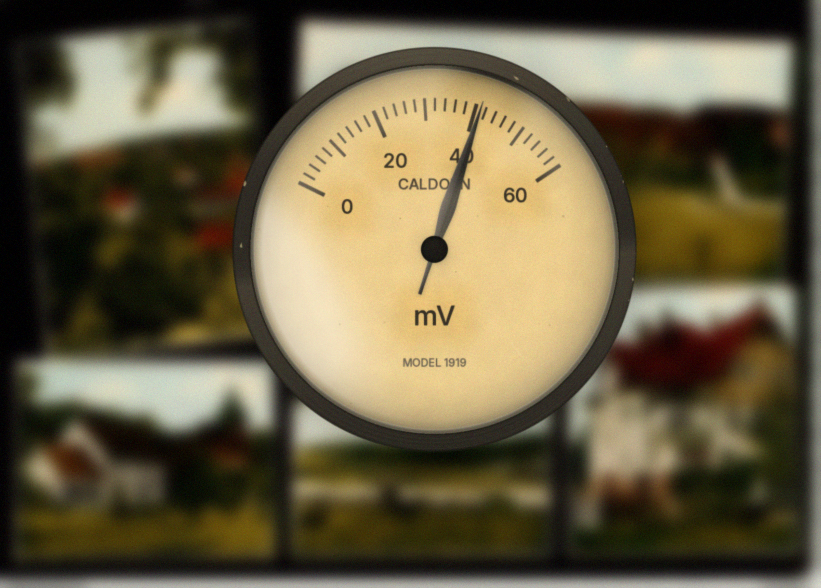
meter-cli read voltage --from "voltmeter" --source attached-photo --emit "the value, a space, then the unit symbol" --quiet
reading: 41 mV
